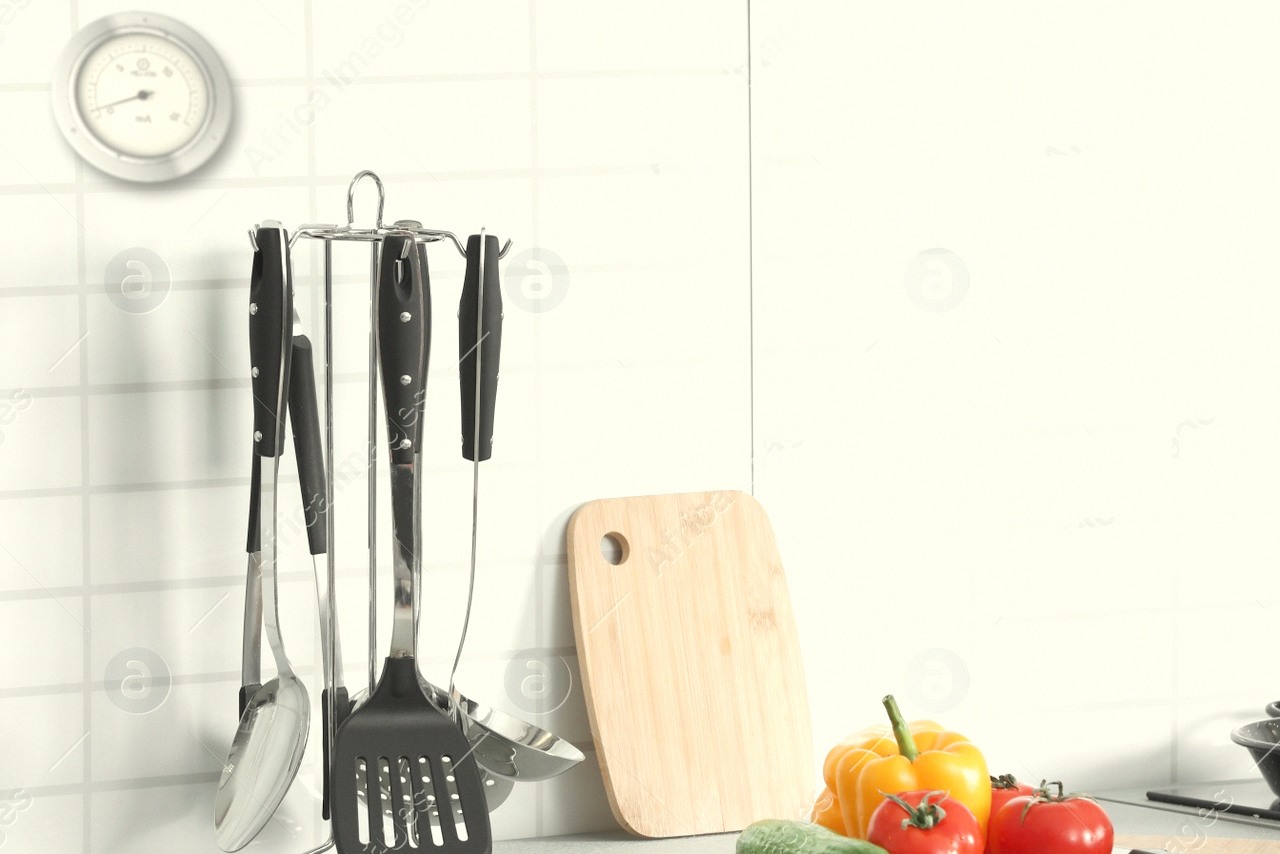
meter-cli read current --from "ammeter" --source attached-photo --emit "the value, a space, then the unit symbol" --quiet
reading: 0.5 mA
